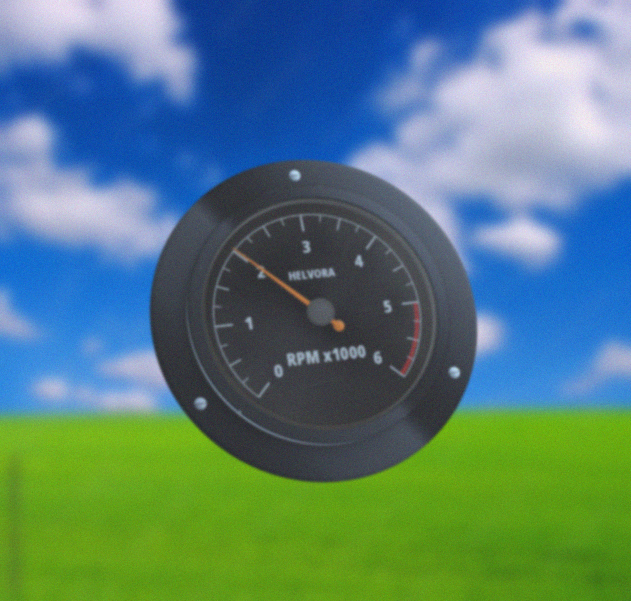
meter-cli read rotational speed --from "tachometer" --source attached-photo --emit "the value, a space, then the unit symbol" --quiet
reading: 2000 rpm
